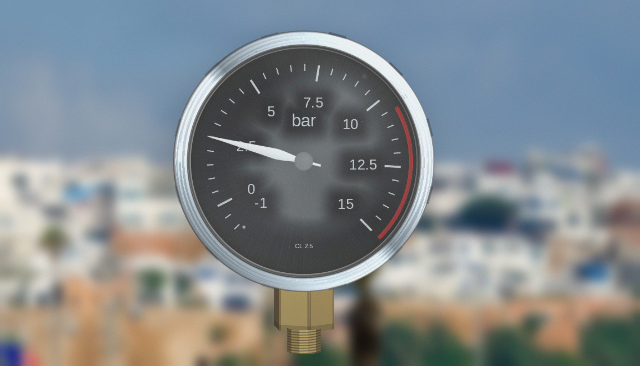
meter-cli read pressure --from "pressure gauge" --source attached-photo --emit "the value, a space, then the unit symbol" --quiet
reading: 2.5 bar
